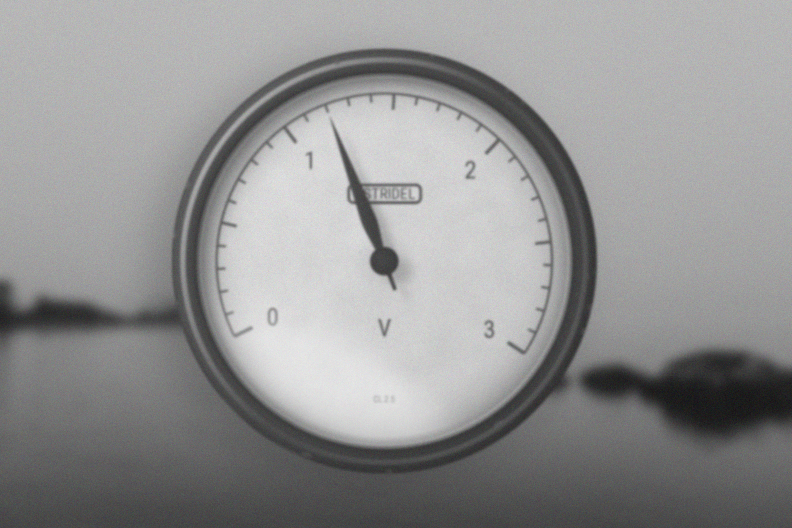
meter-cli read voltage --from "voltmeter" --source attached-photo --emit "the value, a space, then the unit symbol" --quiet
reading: 1.2 V
